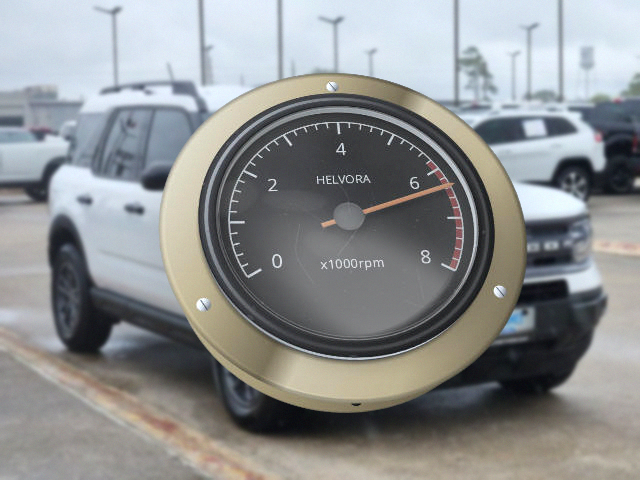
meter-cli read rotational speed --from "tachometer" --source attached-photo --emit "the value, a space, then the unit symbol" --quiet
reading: 6400 rpm
